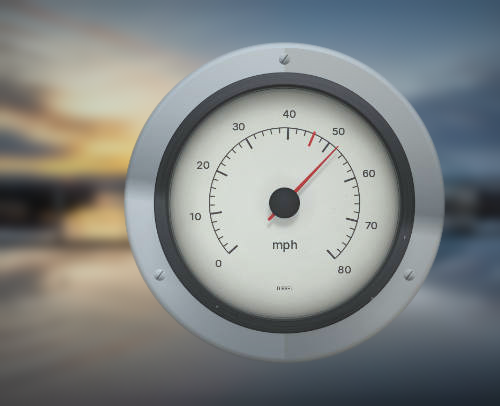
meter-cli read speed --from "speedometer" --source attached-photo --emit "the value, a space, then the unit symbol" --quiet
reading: 52 mph
